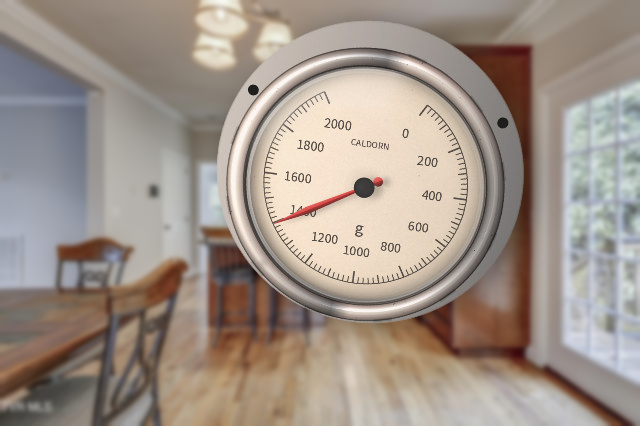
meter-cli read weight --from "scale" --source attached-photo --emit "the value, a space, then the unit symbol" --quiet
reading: 1400 g
